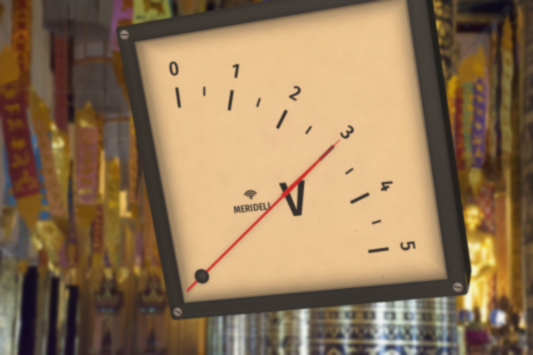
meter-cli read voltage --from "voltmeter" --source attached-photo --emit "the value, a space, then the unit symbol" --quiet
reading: 3 V
